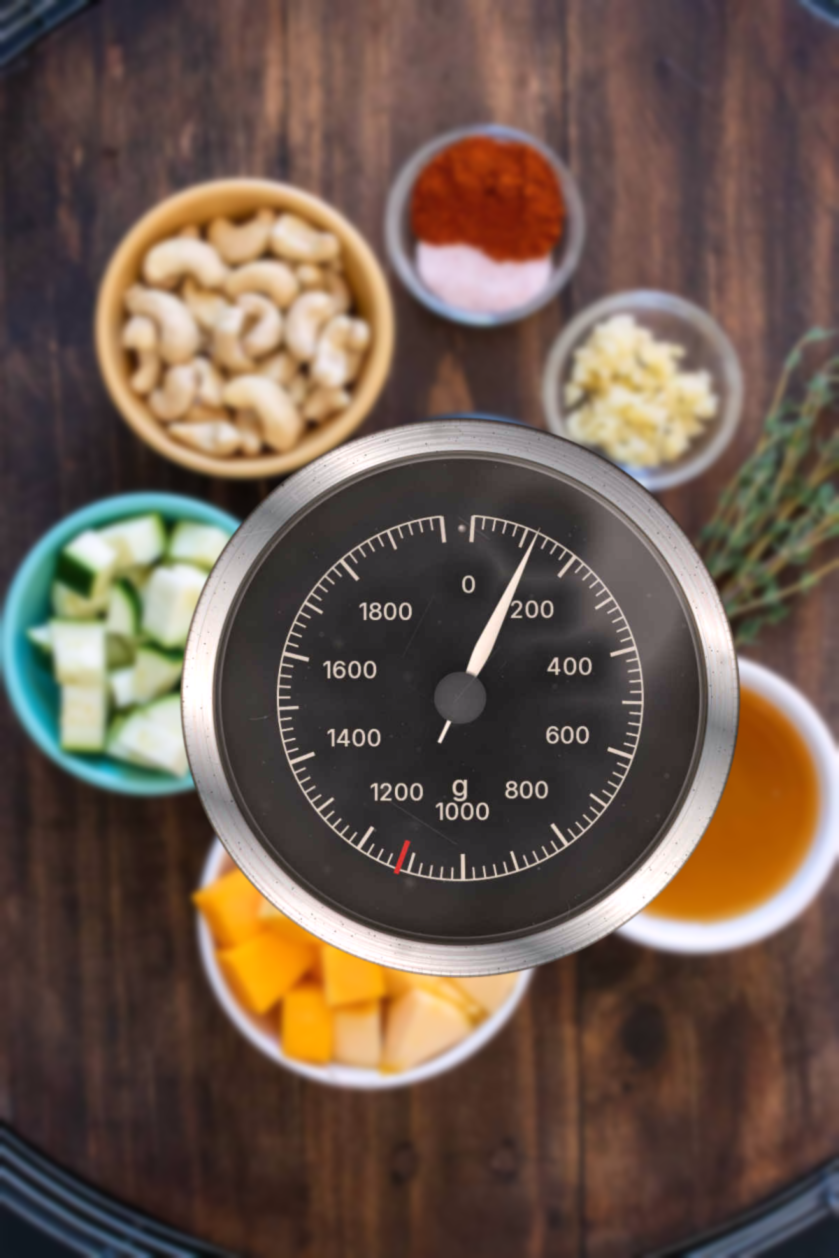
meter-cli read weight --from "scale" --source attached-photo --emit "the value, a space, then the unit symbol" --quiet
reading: 120 g
